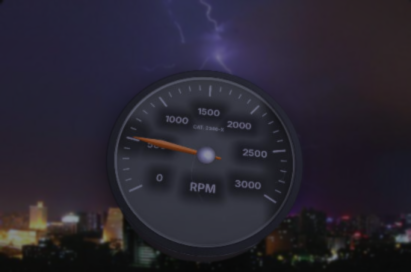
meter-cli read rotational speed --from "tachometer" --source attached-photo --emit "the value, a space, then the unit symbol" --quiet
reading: 500 rpm
